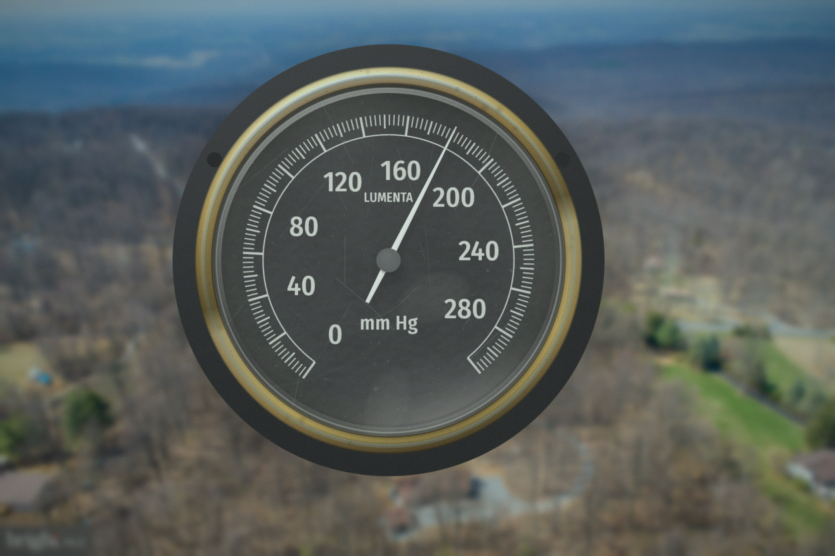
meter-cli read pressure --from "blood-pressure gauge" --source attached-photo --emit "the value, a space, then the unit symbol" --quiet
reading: 180 mmHg
